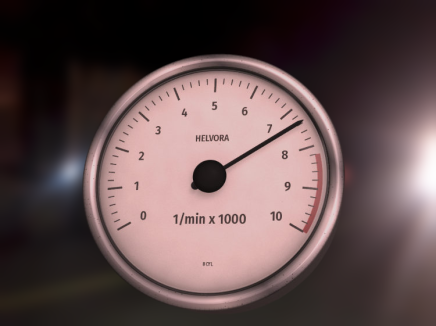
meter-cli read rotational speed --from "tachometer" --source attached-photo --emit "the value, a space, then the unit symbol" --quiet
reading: 7400 rpm
